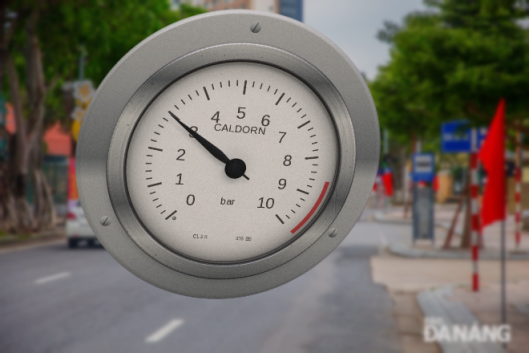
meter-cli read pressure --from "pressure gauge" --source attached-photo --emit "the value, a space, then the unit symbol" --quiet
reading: 3 bar
